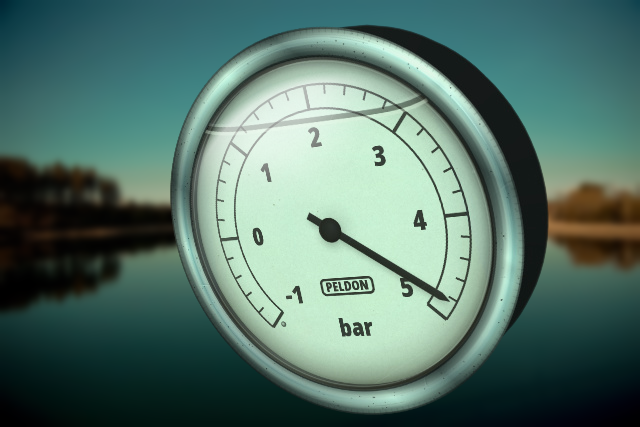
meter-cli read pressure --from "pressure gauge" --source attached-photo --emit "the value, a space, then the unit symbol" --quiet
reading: 4.8 bar
